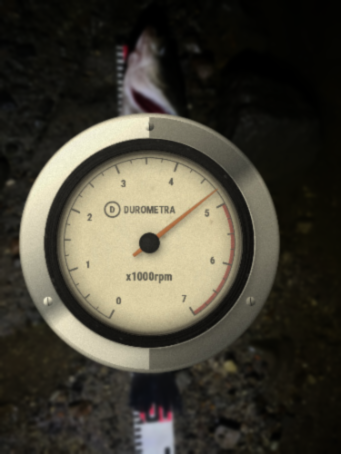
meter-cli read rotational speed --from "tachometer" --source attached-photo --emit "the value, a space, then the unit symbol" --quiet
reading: 4750 rpm
